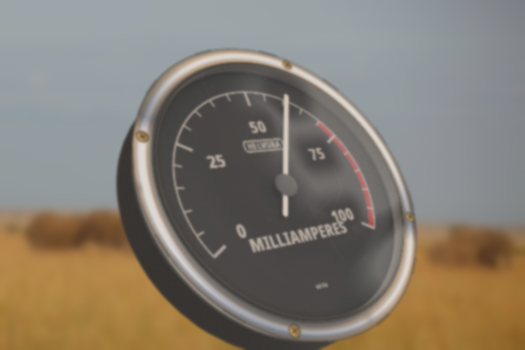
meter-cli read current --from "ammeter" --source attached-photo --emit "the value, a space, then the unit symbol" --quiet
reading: 60 mA
